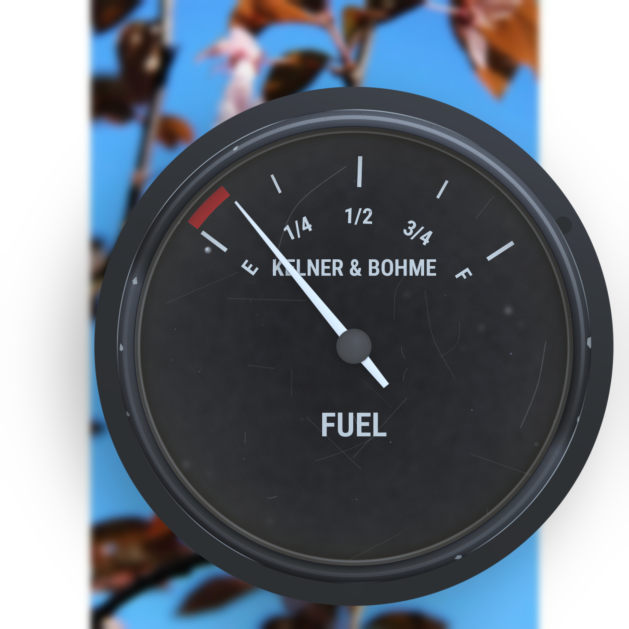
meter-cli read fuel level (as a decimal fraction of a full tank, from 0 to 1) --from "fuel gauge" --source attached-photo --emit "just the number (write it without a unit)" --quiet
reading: 0.125
